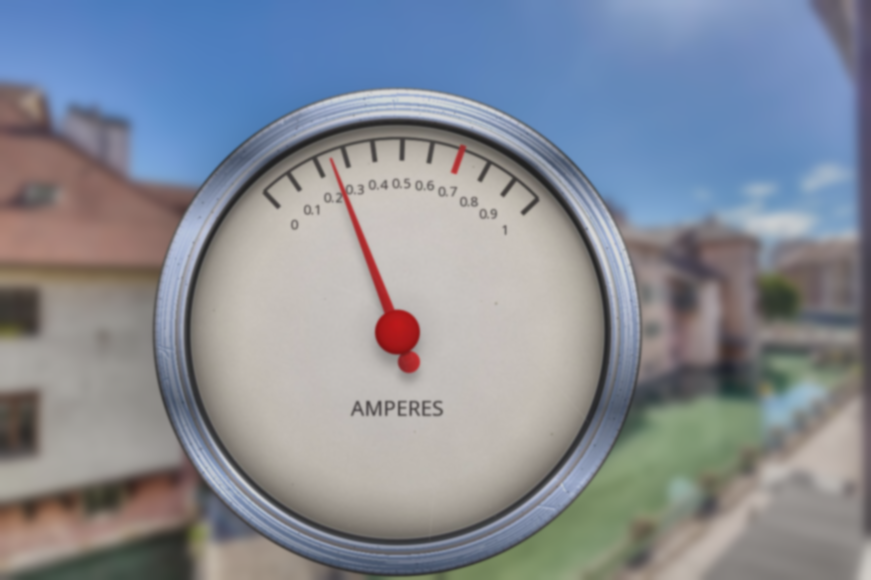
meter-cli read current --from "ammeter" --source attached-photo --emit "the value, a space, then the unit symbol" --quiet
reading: 0.25 A
